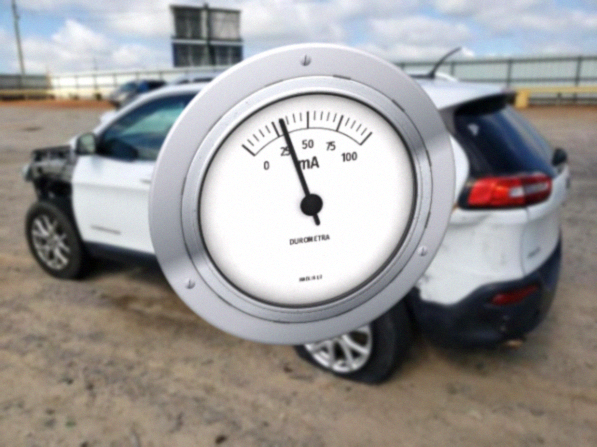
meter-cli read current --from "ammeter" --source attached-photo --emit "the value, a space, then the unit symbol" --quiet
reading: 30 mA
